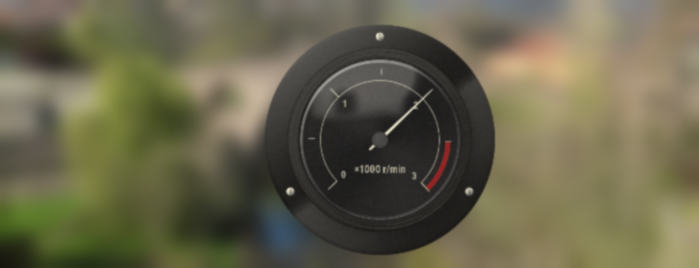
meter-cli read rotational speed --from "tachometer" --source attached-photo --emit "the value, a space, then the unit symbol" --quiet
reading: 2000 rpm
